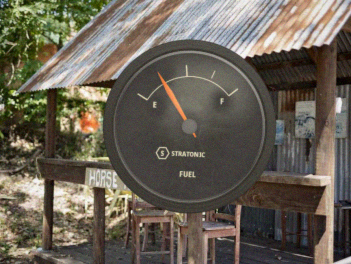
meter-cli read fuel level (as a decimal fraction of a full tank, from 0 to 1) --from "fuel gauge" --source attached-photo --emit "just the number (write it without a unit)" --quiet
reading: 0.25
